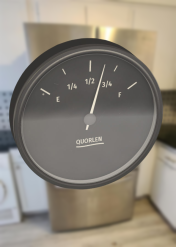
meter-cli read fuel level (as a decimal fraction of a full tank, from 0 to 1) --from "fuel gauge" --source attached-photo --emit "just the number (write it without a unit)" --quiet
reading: 0.625
